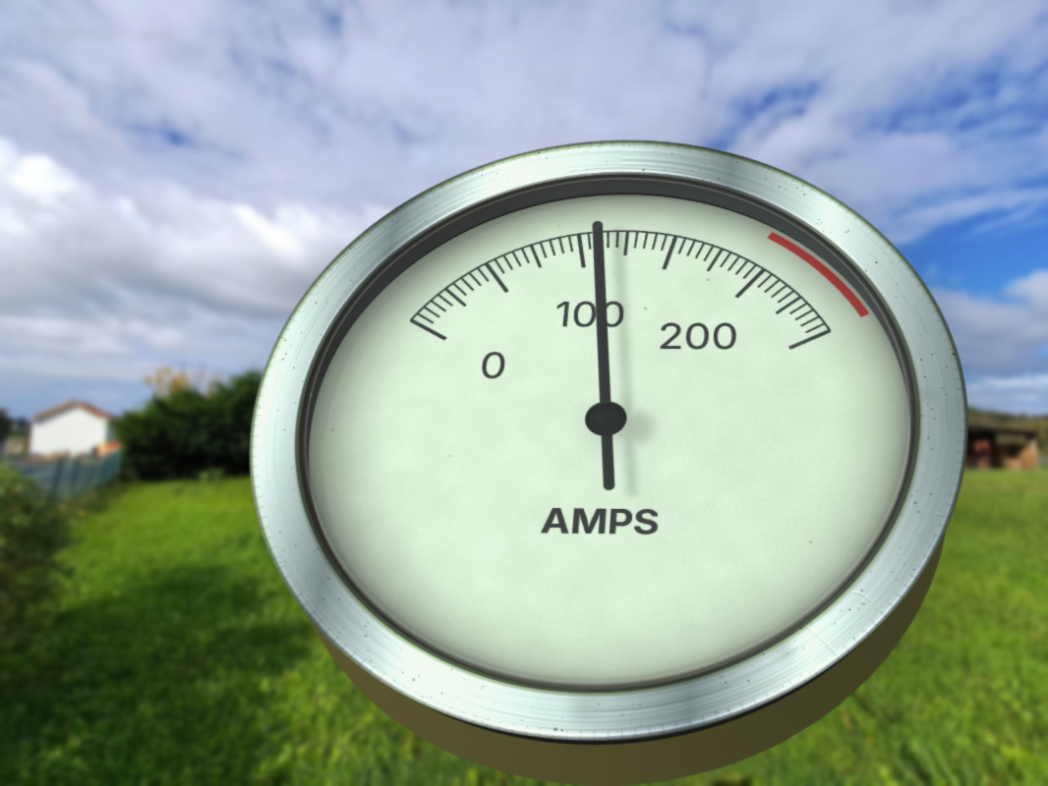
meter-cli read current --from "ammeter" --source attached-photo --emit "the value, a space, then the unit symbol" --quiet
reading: 110 A
